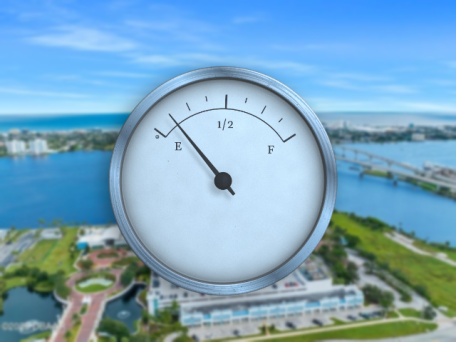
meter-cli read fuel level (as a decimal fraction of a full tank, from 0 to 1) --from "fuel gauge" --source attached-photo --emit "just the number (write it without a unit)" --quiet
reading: 0.125
